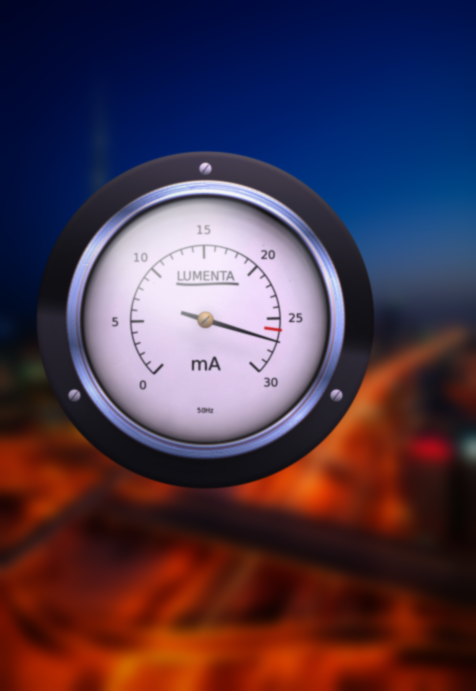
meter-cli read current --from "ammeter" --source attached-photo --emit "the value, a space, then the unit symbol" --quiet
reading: 27 mA
